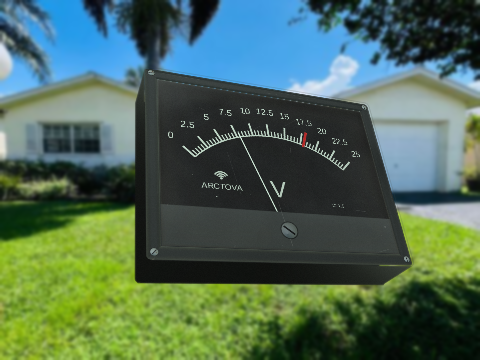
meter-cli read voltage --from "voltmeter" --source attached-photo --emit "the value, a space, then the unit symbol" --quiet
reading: 7.5 V
